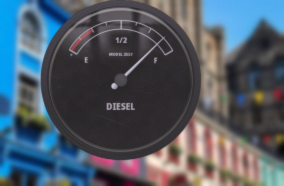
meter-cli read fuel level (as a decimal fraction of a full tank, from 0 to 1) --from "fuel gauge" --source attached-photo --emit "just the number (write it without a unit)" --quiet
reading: 0.875
